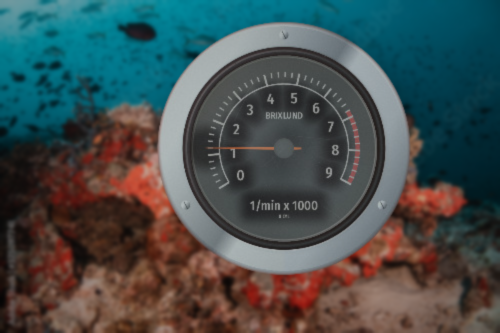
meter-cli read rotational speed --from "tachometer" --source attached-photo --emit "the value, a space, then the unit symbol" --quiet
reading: 1200 rpm
